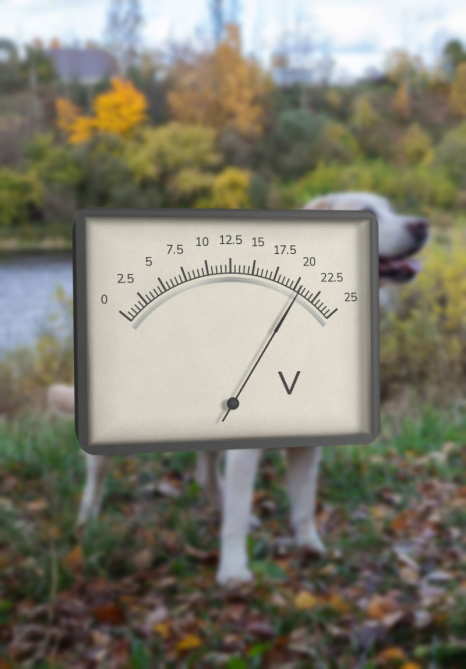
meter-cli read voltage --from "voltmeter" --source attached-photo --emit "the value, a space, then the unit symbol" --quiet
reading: 20.5 V
